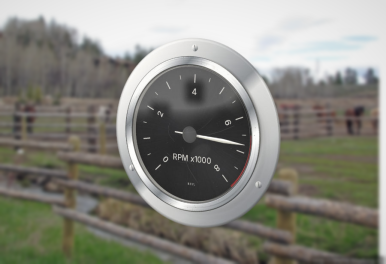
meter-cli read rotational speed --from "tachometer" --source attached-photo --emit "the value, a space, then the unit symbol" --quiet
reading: 6750 rpm
